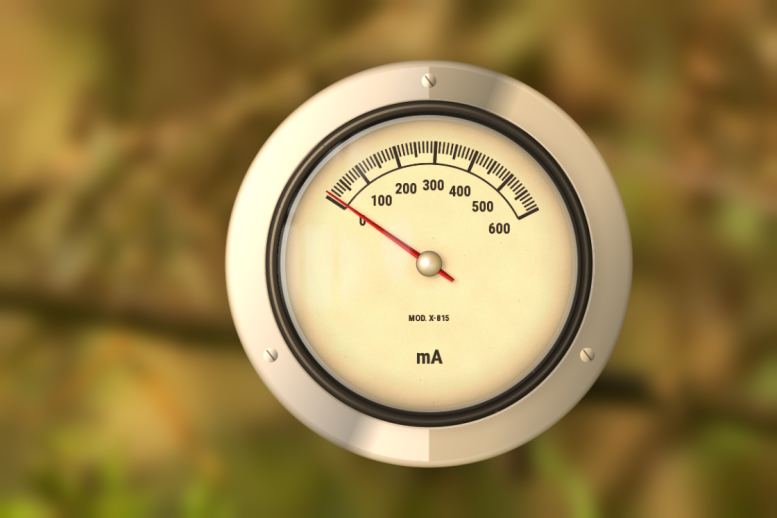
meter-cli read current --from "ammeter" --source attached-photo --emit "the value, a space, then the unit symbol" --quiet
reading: 10 mA
